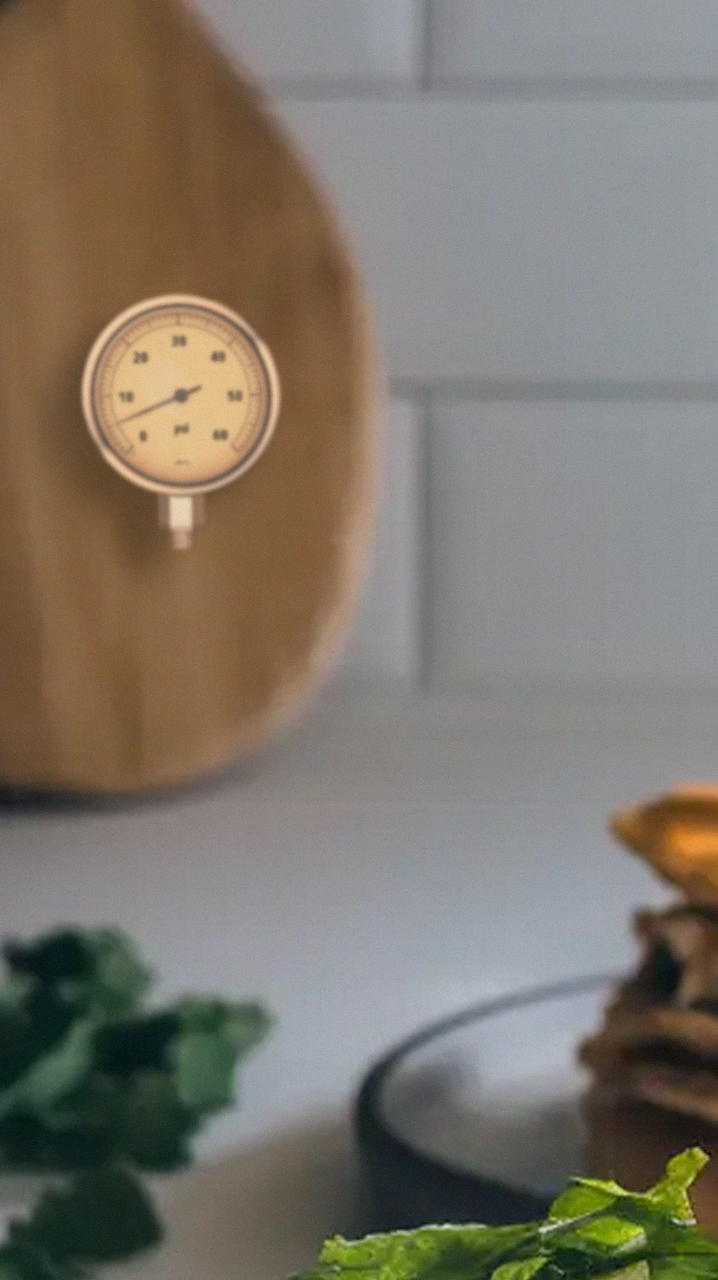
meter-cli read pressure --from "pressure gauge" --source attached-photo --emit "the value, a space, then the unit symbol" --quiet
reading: 5 psi
